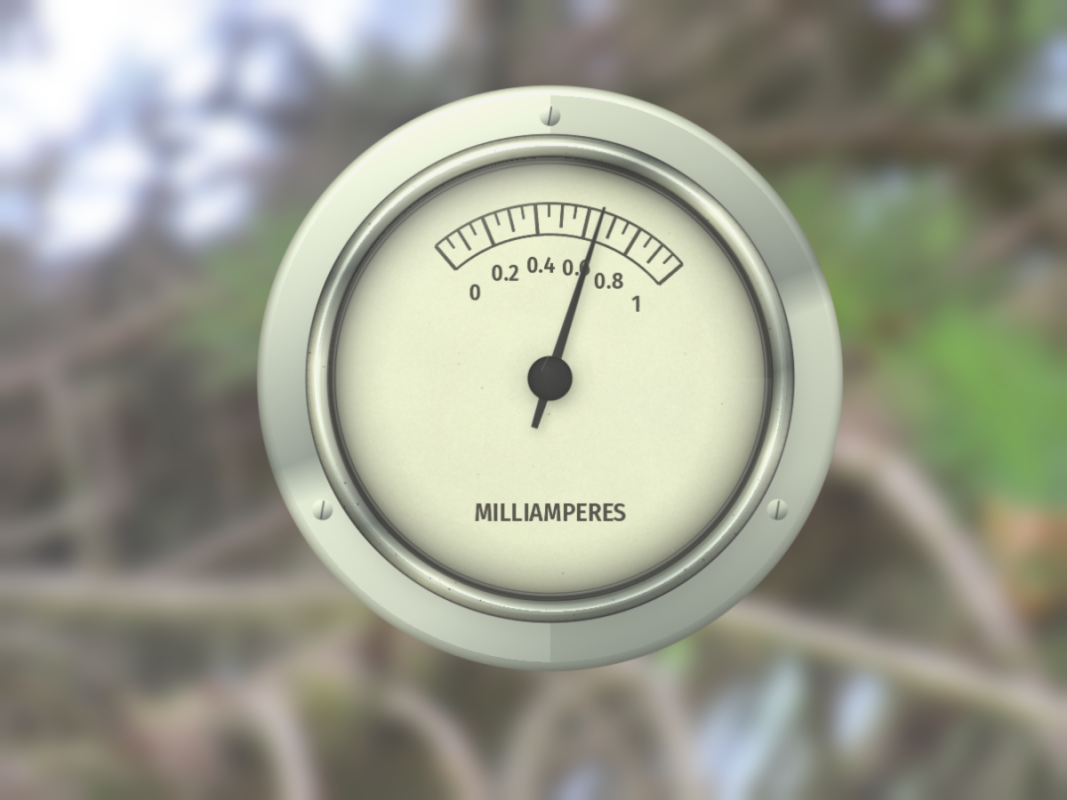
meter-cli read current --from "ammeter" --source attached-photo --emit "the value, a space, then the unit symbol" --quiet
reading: 0.65 mA
